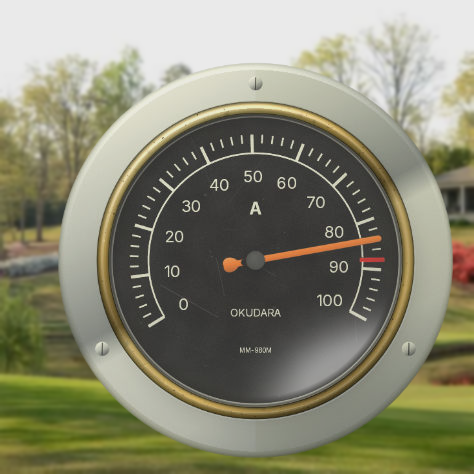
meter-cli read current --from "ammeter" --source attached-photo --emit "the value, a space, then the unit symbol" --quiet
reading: 84 A
